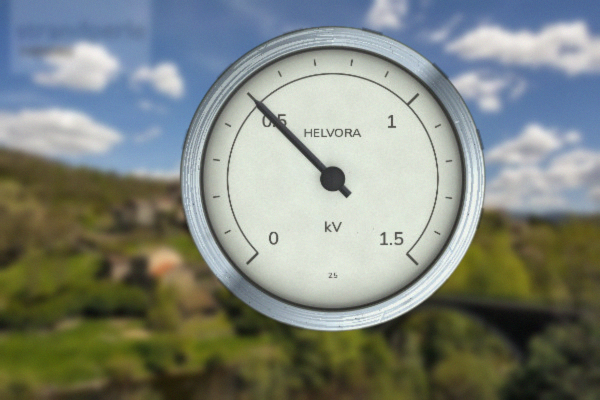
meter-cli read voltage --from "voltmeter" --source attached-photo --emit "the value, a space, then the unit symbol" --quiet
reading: 0.5 kV
